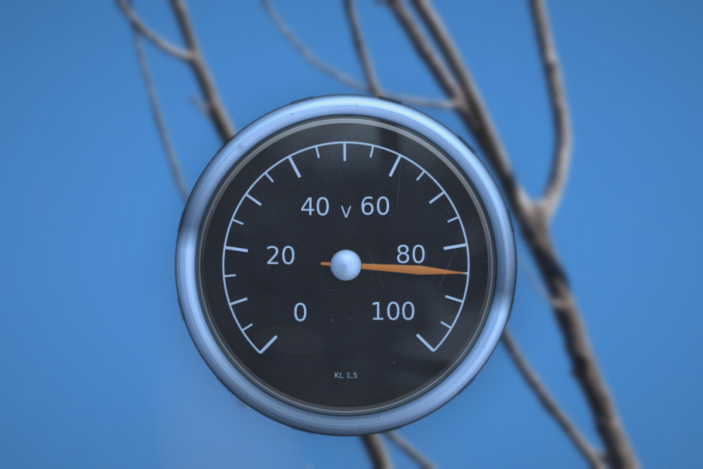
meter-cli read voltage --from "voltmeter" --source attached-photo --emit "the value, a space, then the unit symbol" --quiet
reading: 85 V
